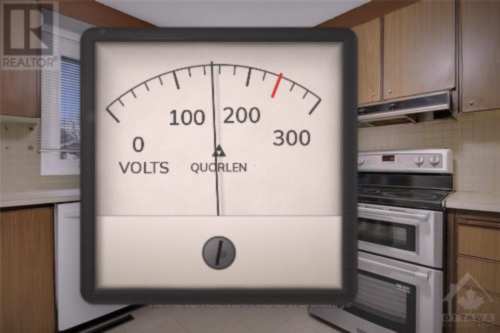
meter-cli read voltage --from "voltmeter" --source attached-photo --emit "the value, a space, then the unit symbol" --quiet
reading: 150 V
